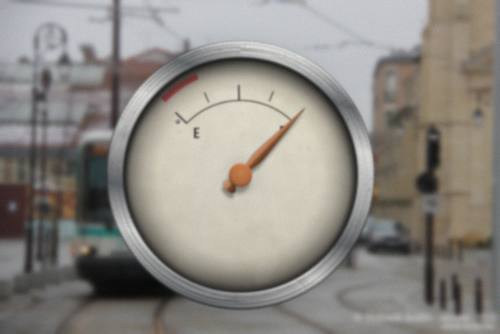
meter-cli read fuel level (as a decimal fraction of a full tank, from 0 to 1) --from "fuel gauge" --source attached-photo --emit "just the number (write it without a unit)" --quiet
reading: 1
